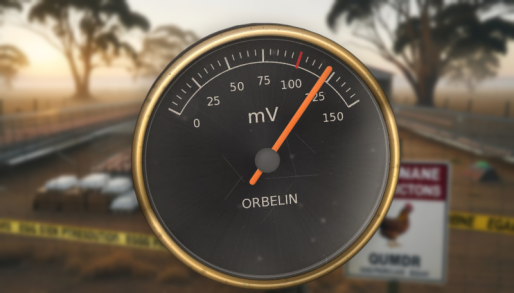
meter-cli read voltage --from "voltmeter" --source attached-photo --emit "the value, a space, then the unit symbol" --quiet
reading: 120 mV
